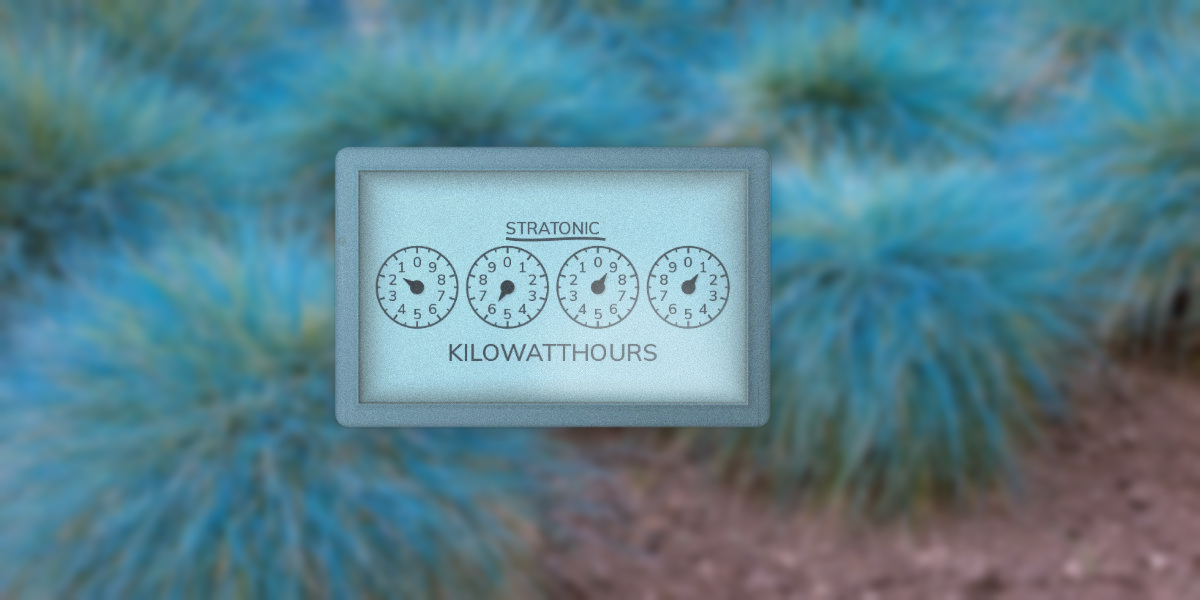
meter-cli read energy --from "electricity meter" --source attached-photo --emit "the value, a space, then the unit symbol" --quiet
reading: 1591 kWh
